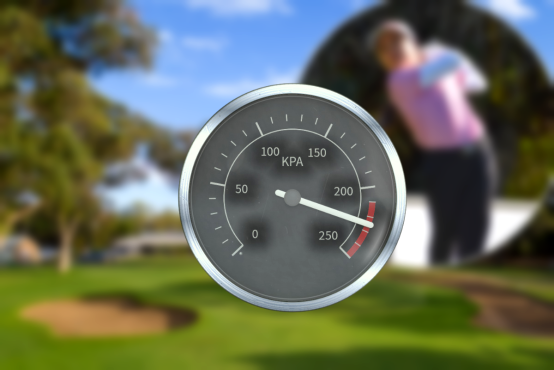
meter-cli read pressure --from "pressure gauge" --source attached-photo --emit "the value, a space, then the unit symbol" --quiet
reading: 225 kPa
